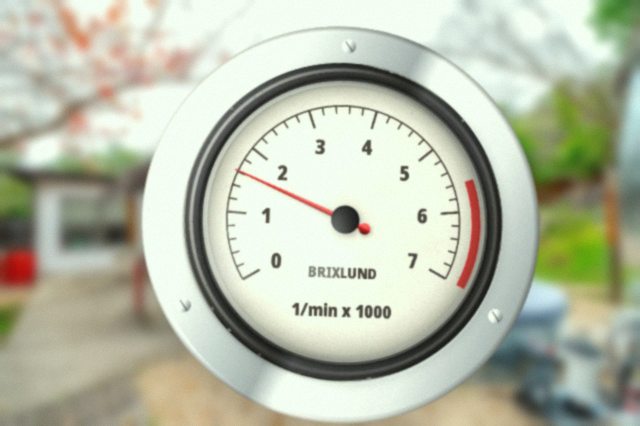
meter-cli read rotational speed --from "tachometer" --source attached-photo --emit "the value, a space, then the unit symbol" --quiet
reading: 1600 rpm
